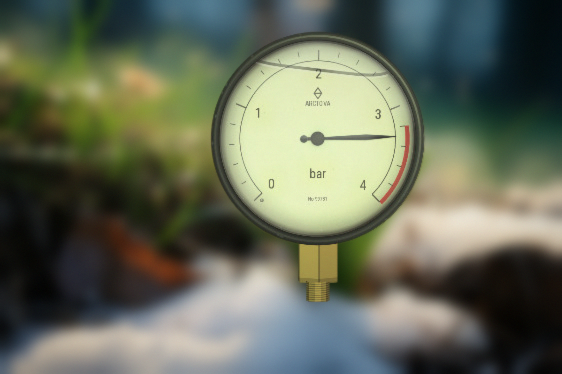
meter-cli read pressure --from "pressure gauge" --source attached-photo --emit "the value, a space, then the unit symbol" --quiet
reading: 3.3 bar
